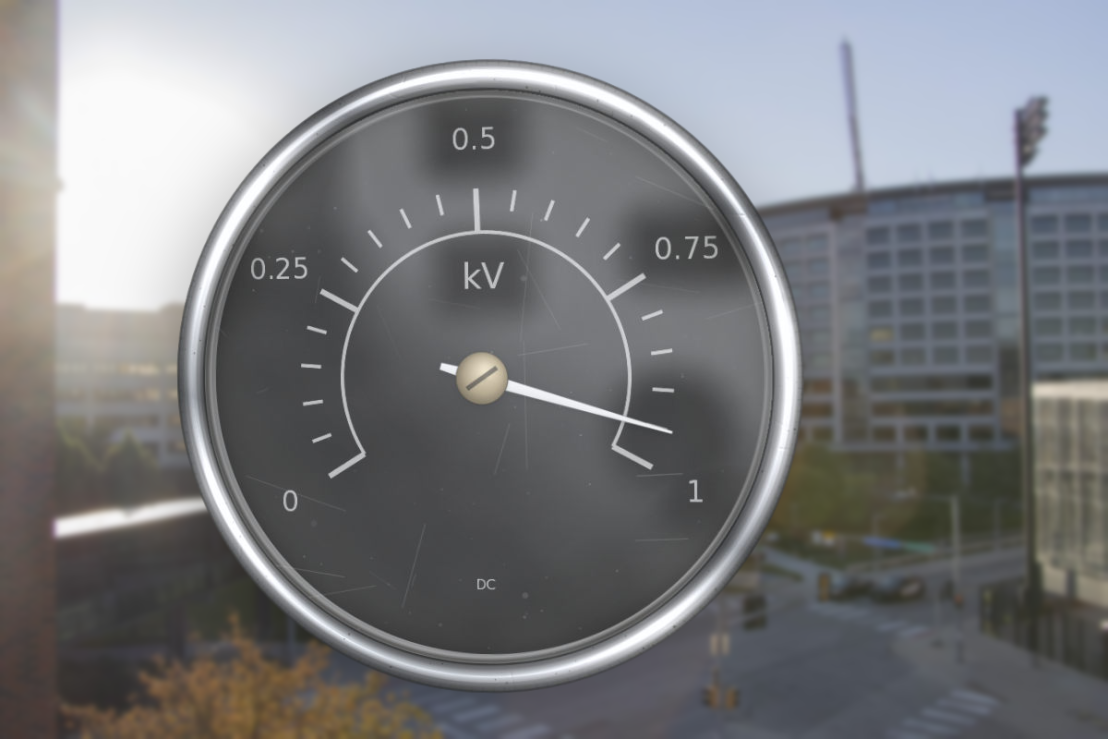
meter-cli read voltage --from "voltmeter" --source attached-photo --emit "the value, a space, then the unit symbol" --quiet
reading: 0.95 kV
